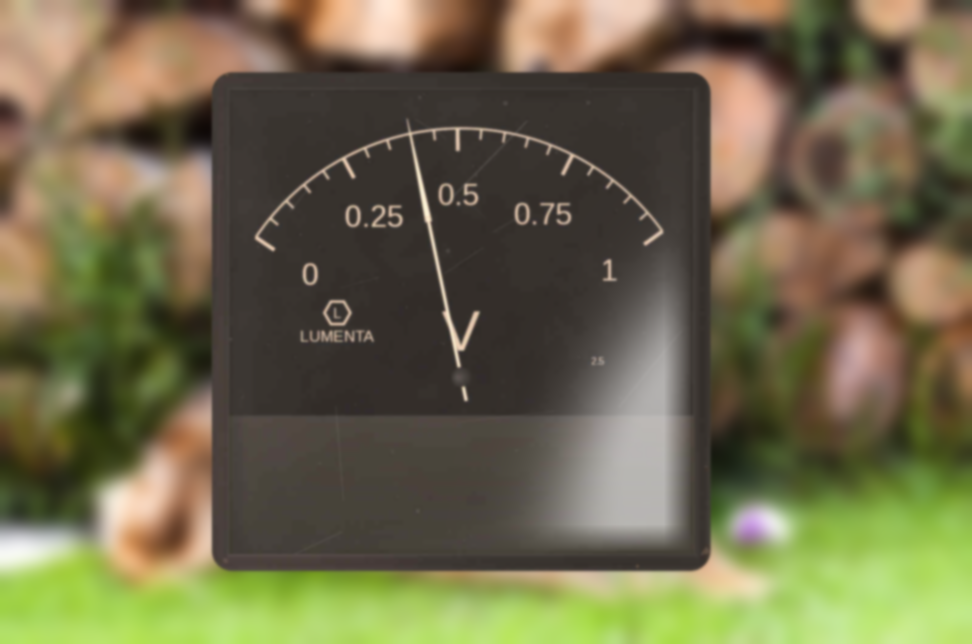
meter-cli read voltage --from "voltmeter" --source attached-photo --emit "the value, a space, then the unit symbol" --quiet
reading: 0.4 V
